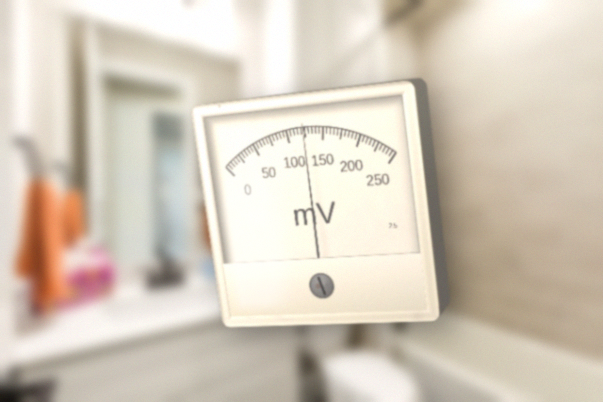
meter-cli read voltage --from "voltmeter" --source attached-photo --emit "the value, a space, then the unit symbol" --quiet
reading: 125 mV
